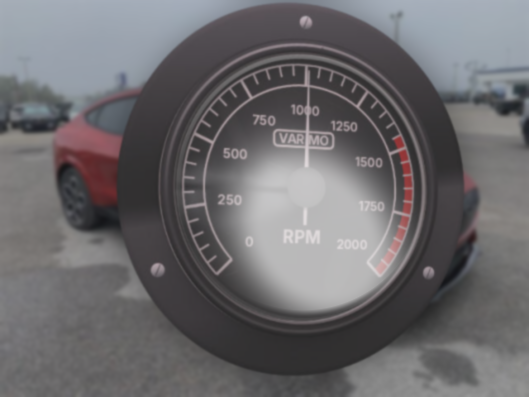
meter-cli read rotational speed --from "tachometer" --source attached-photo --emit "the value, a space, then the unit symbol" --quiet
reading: 1000 rpm
